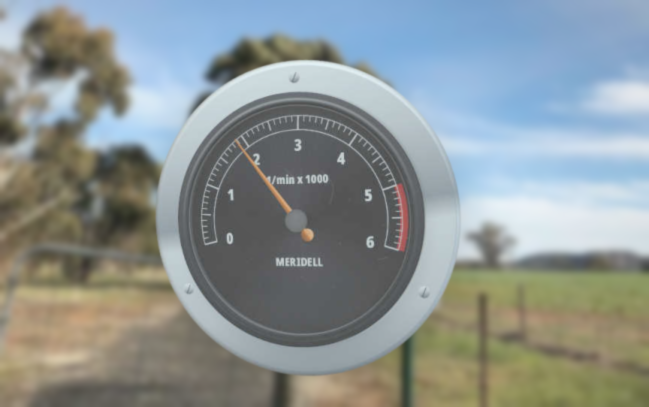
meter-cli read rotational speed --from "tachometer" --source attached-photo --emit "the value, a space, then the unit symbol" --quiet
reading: 1900 rpm
